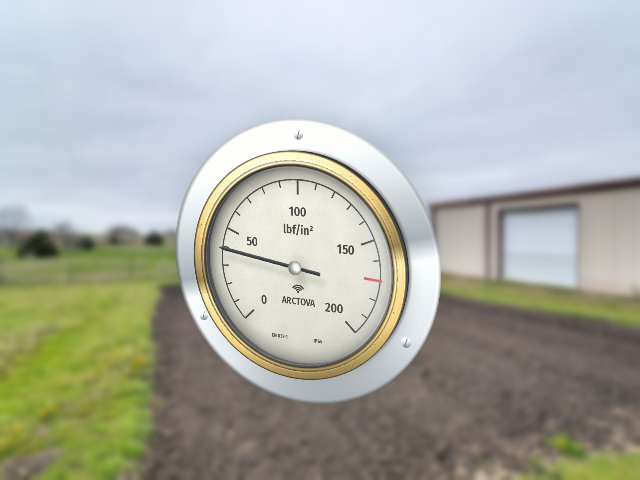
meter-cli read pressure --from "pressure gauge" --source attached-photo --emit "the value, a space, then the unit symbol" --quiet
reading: 40 psi
